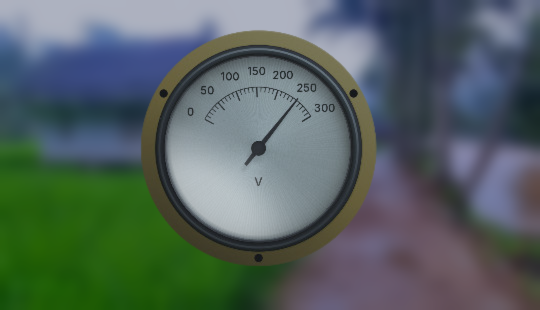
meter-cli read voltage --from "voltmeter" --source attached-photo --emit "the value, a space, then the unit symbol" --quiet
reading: 250 V
